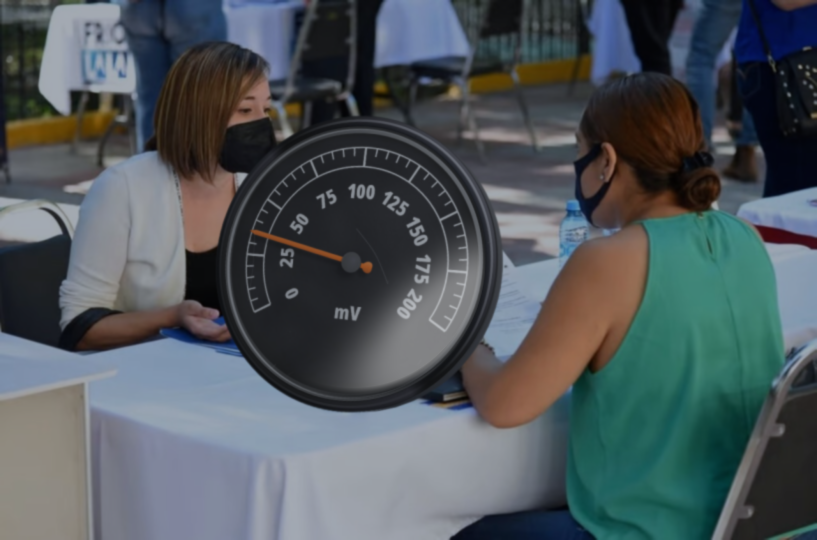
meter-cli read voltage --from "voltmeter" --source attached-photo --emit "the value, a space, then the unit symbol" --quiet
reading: 35 mV
